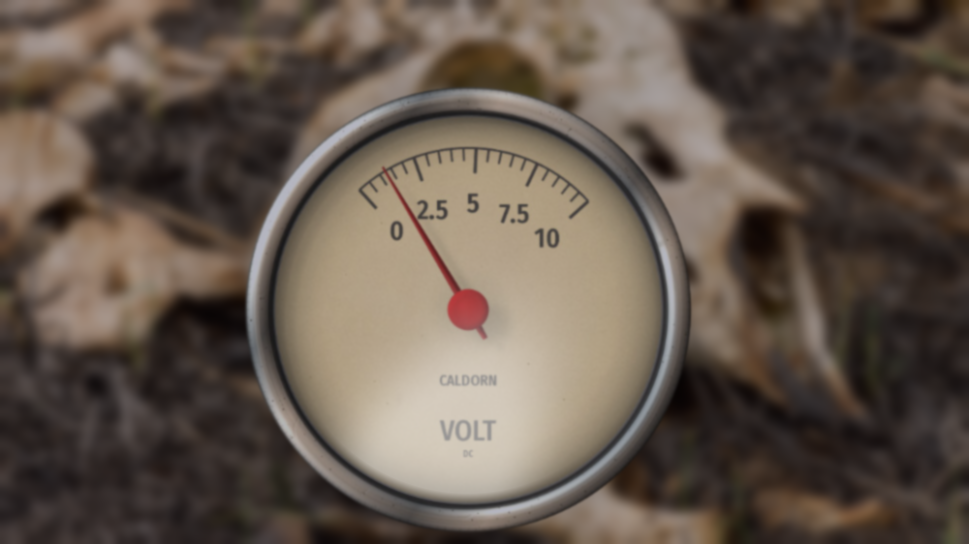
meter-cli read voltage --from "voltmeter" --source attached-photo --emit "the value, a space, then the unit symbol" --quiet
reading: 1.25 V
